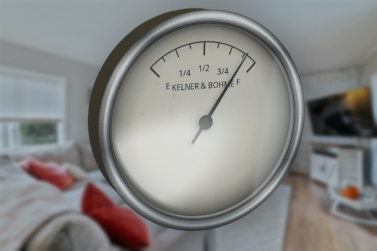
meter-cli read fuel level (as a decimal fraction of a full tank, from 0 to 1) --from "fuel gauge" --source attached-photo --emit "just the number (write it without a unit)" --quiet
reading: 0.875
